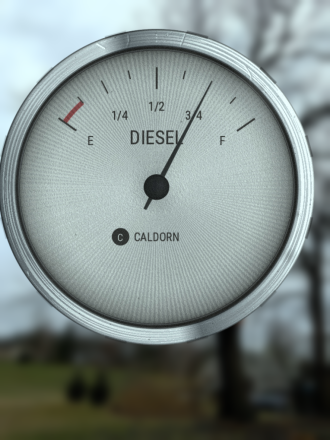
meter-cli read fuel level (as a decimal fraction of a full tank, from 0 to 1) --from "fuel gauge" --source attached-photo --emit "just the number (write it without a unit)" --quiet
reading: 0.75
